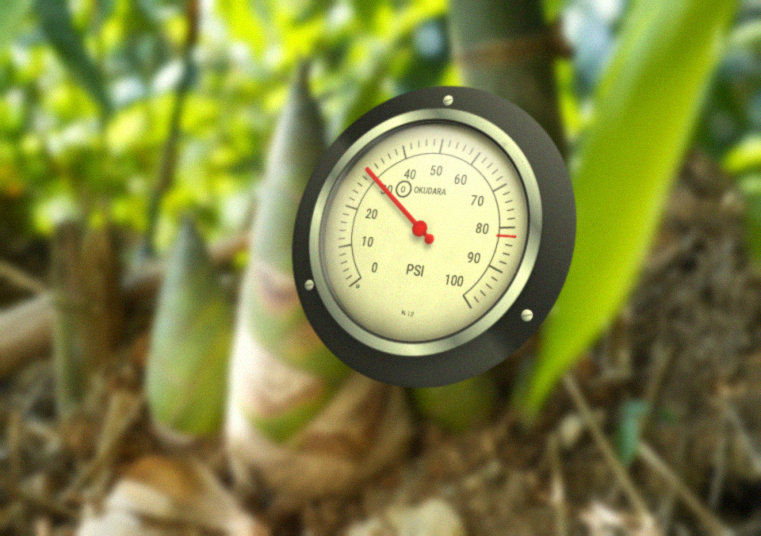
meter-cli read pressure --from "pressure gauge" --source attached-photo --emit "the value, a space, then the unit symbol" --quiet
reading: 30 psi
